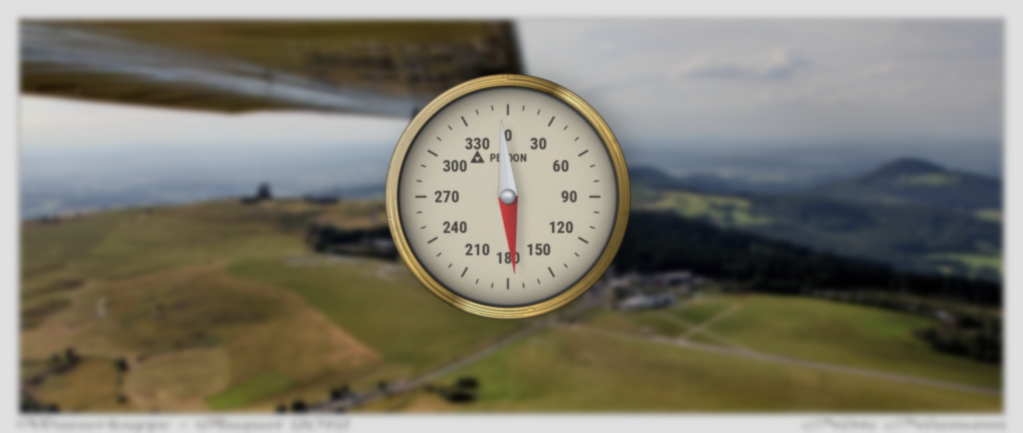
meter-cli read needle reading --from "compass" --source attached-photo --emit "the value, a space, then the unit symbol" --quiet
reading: 175 °
